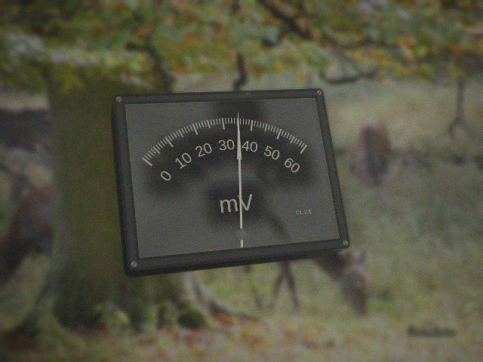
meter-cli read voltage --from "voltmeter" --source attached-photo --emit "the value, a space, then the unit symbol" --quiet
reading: 35 mV
